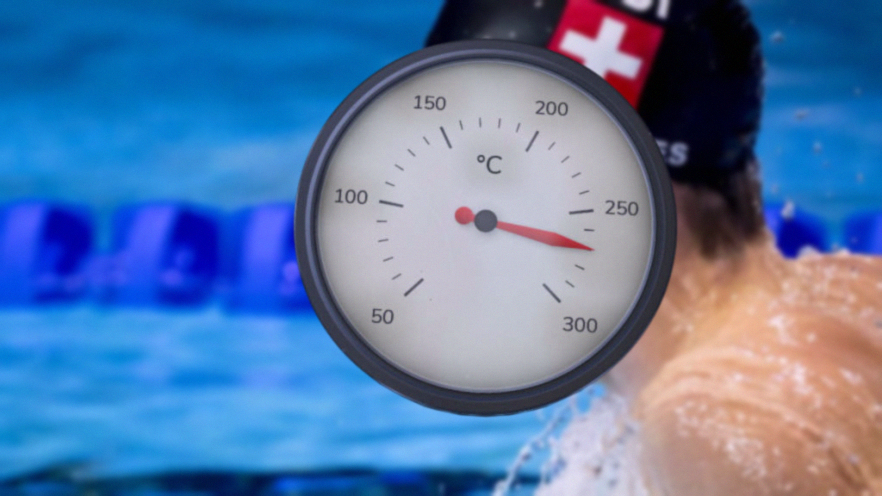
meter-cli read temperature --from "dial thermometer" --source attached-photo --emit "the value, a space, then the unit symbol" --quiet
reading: 270 °C
